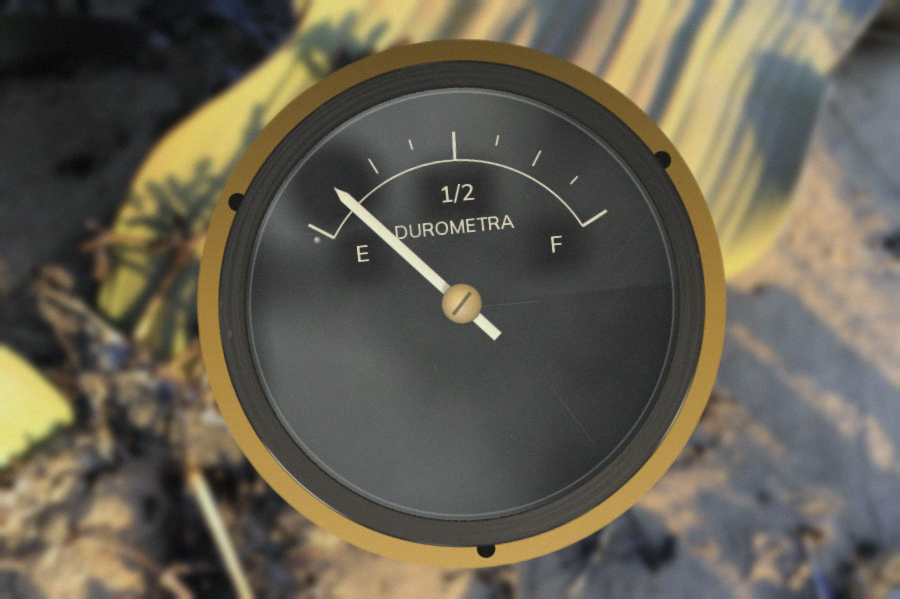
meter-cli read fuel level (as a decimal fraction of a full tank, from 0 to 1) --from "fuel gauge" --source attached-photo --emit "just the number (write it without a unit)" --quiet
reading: 0.125
